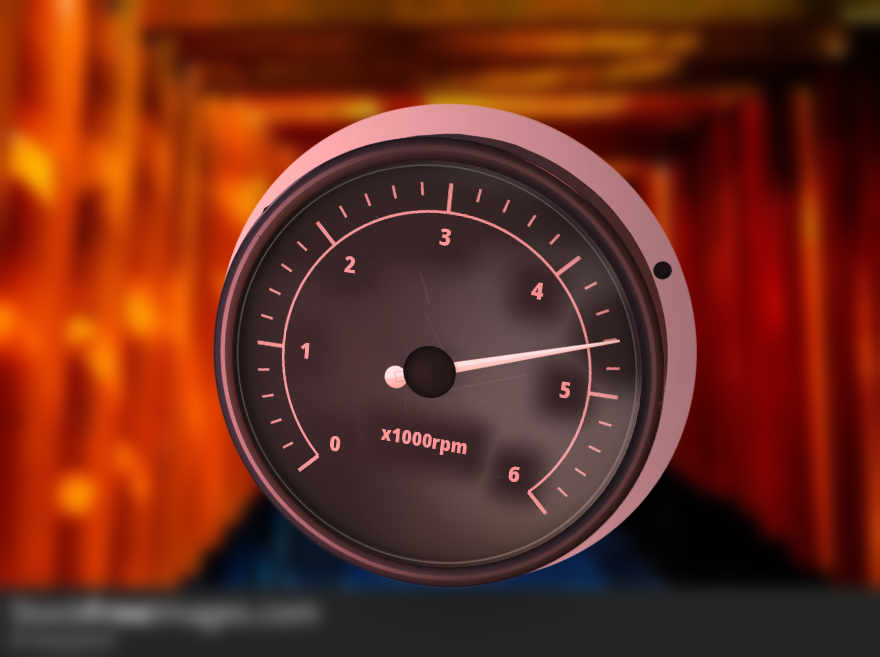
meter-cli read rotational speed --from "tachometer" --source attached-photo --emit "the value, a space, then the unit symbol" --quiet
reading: 4600 rpm
